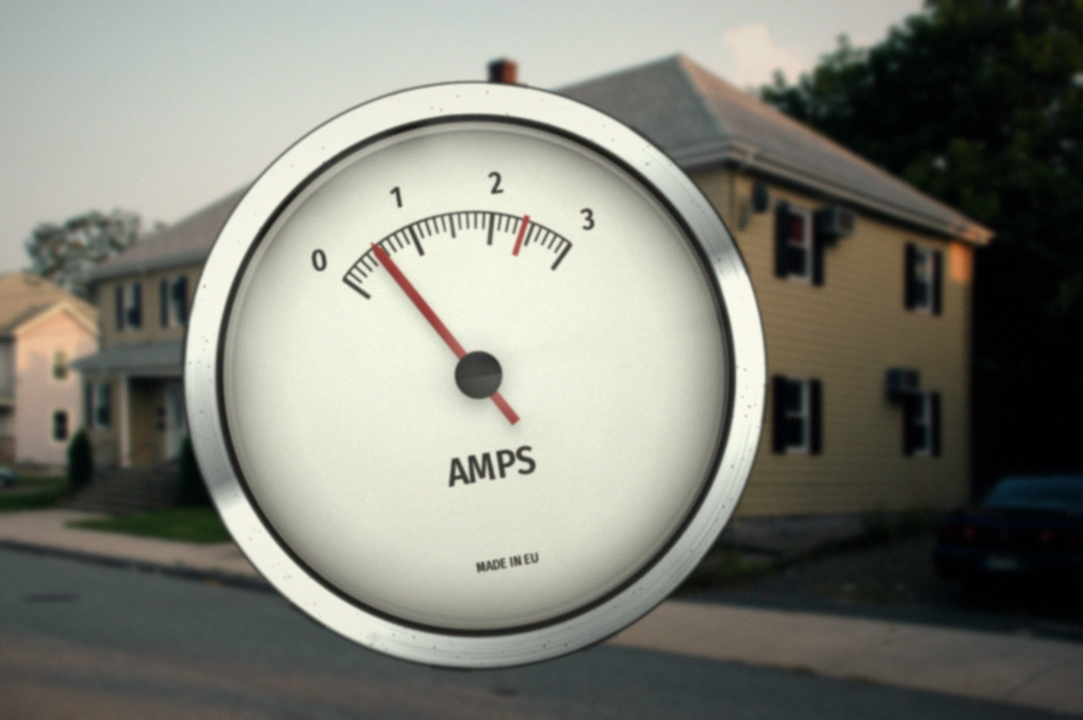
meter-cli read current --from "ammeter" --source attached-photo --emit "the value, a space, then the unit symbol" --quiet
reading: 0.5 A
